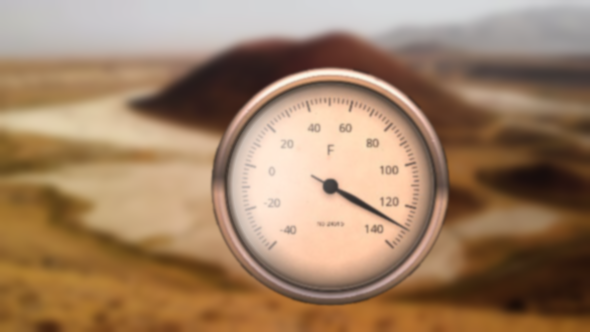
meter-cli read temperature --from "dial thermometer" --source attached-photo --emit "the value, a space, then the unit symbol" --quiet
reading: 130 °F
